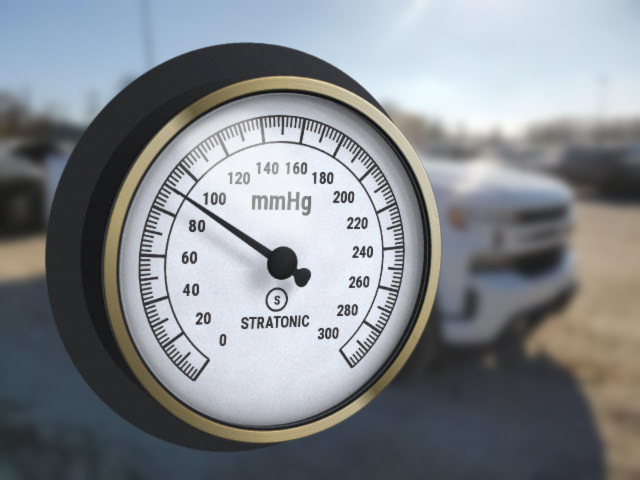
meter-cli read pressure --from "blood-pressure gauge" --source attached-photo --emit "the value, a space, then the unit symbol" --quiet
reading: 90 mmHg
